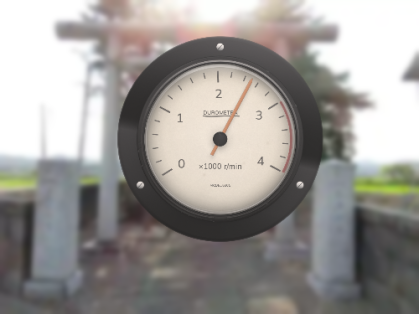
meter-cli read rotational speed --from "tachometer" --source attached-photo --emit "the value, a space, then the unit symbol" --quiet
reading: 2500 rpm
